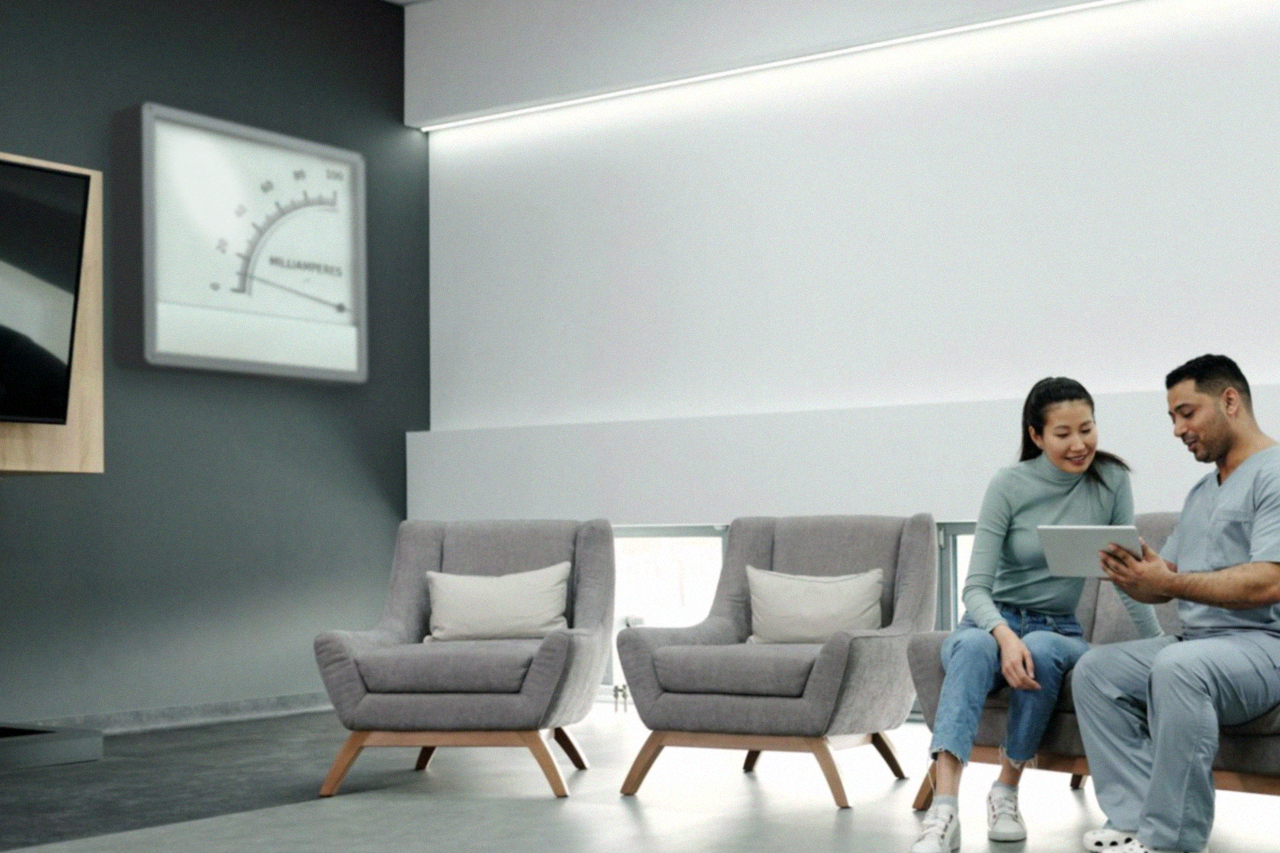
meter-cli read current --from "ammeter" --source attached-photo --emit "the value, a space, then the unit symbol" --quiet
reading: 10 mA
